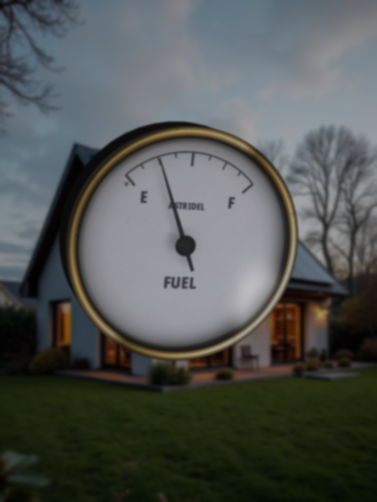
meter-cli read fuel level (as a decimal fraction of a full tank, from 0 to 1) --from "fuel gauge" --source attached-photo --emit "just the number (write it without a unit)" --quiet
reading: 0.25
